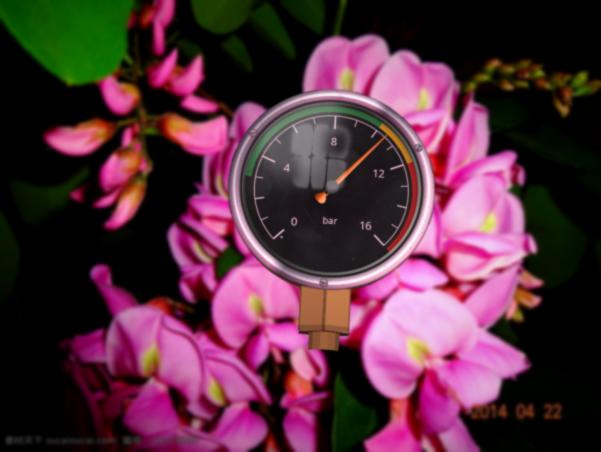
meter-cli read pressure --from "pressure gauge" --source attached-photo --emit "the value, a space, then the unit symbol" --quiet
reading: 10.5 bar
